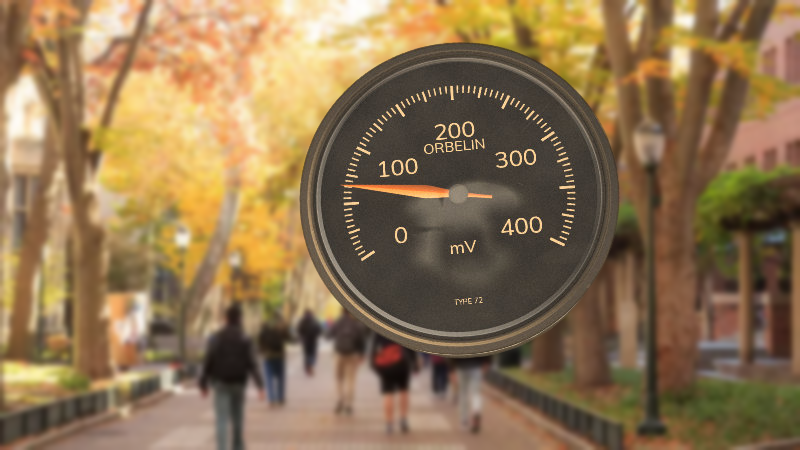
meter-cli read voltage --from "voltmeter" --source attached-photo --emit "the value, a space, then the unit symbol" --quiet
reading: 65 mV
